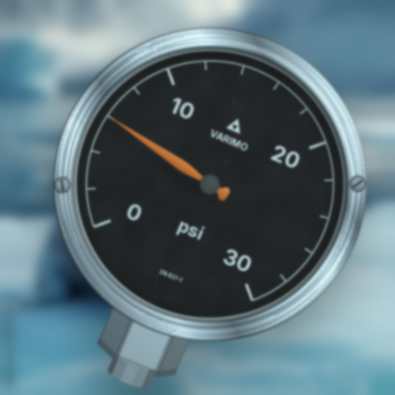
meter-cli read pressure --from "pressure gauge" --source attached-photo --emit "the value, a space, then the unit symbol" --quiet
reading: 6 psi
